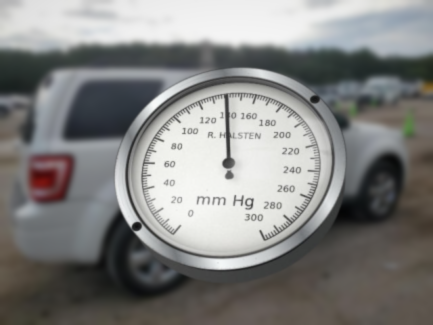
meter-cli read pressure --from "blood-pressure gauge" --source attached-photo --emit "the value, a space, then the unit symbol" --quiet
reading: 140 mmHg
